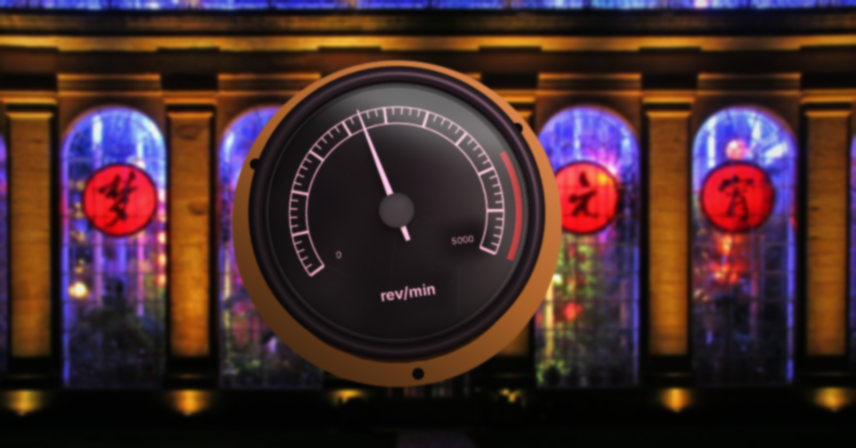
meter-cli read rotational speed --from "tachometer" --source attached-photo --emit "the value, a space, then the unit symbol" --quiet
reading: 2200 rpm
